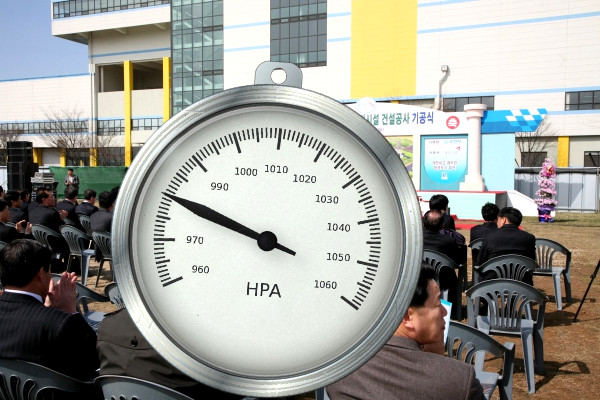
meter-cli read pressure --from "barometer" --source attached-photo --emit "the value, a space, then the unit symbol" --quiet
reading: 980 hPa
